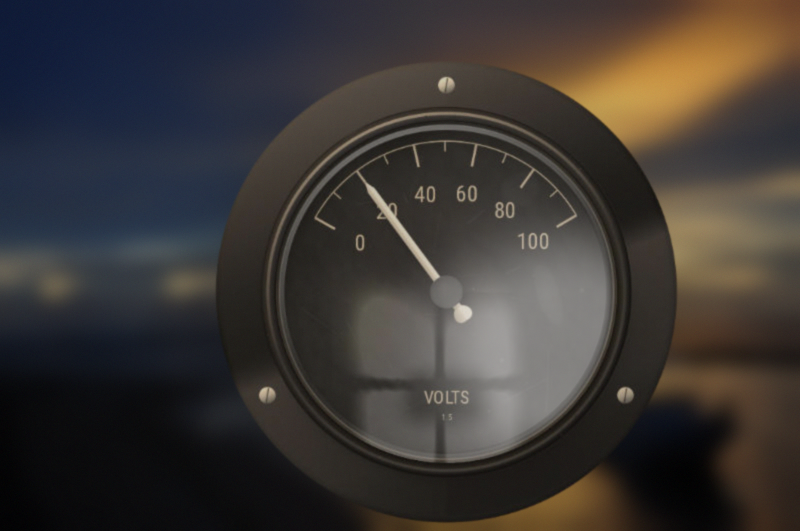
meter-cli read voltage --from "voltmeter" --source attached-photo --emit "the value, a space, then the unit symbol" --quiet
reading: 20 V
